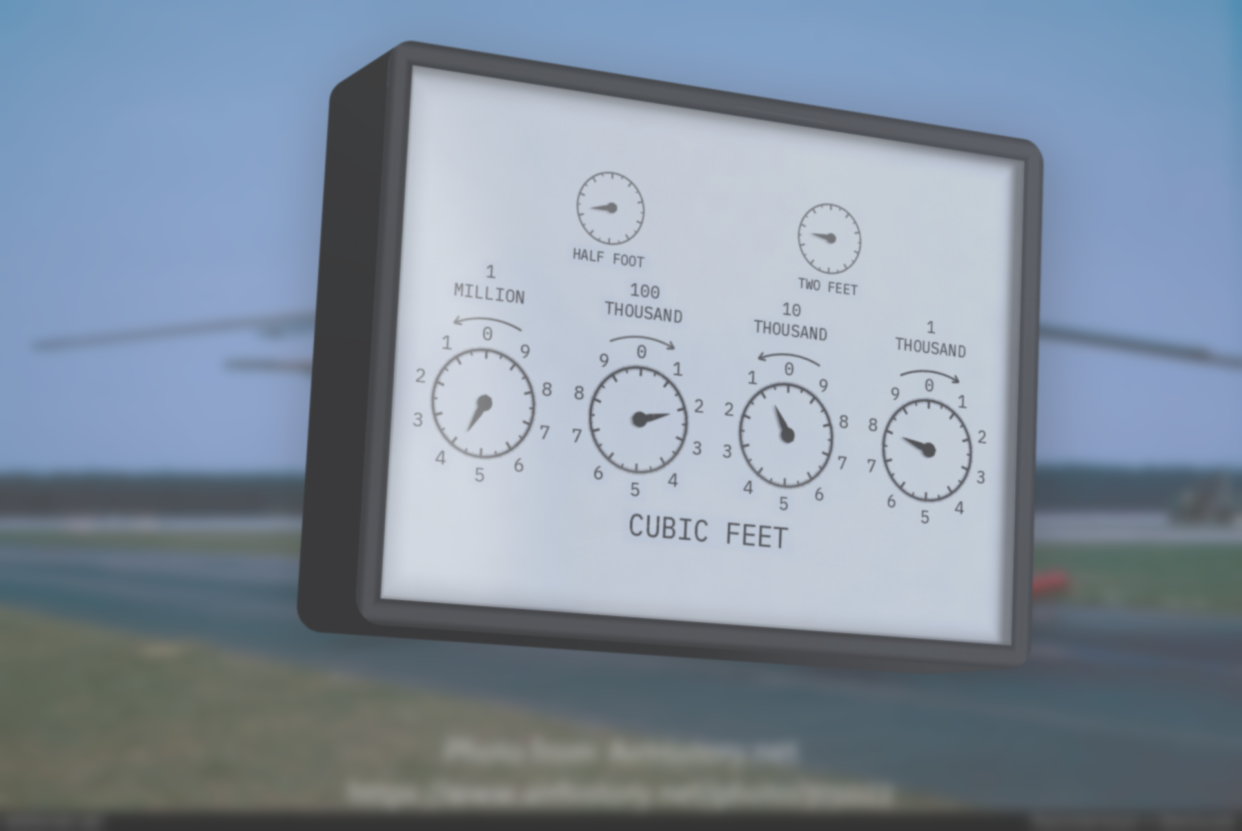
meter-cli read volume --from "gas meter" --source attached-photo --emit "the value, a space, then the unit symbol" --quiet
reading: 420800 ft³
